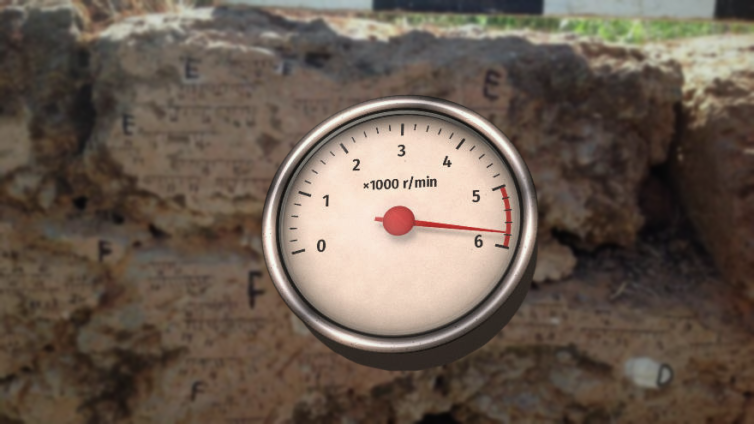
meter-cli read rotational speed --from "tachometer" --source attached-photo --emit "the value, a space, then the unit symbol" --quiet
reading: 5800 rpm
